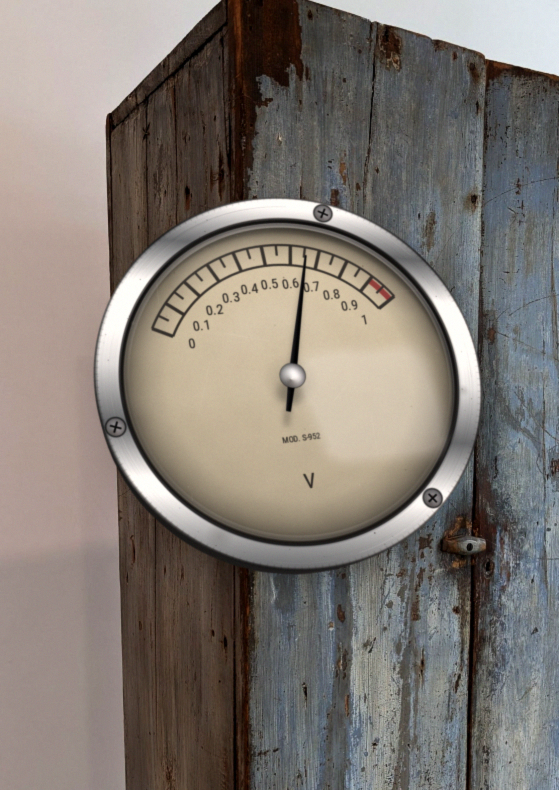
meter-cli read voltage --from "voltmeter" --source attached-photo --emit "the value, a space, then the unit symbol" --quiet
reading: 0.65 V
